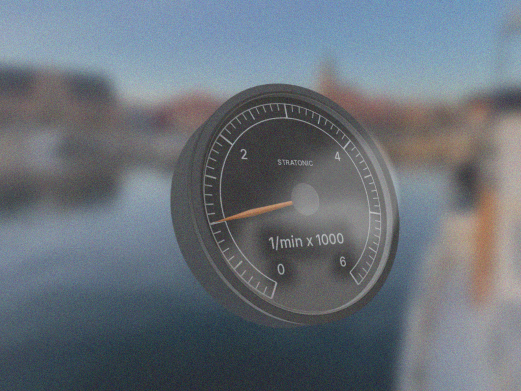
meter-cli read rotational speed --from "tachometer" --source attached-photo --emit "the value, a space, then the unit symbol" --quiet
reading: 1000 rpm
